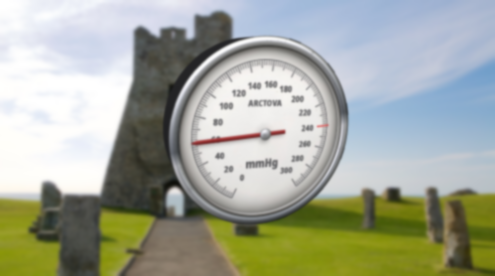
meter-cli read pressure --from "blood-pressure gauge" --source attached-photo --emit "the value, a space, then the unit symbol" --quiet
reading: 60 mmHg
